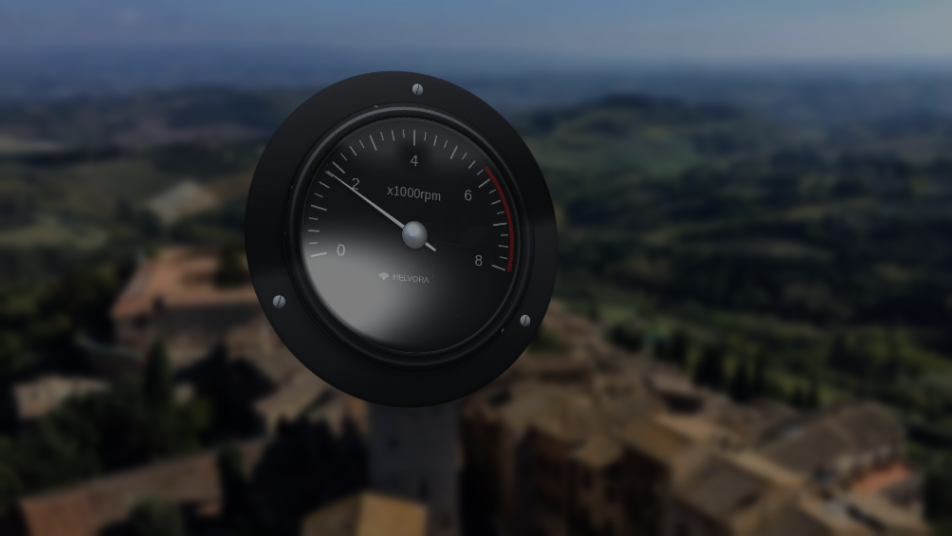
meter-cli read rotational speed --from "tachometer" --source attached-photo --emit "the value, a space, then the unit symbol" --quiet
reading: 1750 rpm
